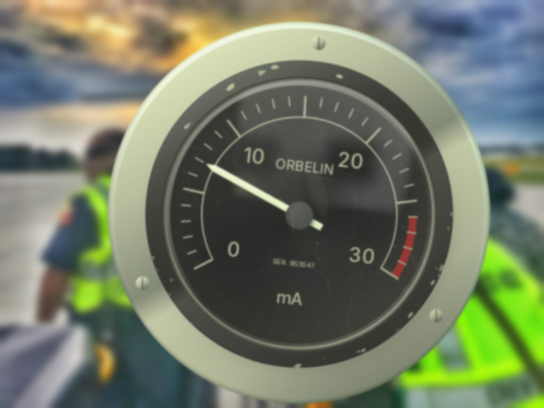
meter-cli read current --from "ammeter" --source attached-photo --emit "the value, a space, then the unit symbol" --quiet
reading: 7 mA
